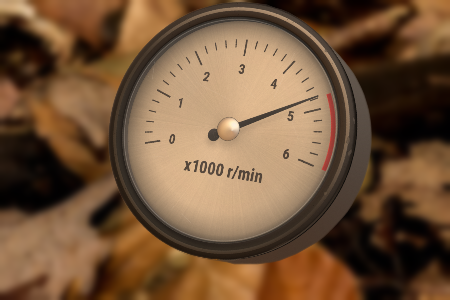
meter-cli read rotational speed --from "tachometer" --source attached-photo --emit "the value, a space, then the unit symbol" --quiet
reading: 4800 rpm
